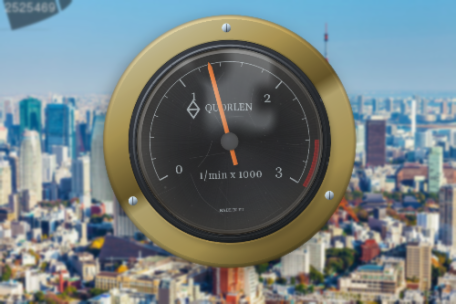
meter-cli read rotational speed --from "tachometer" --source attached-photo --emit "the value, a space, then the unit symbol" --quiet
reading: 1300 rpm
